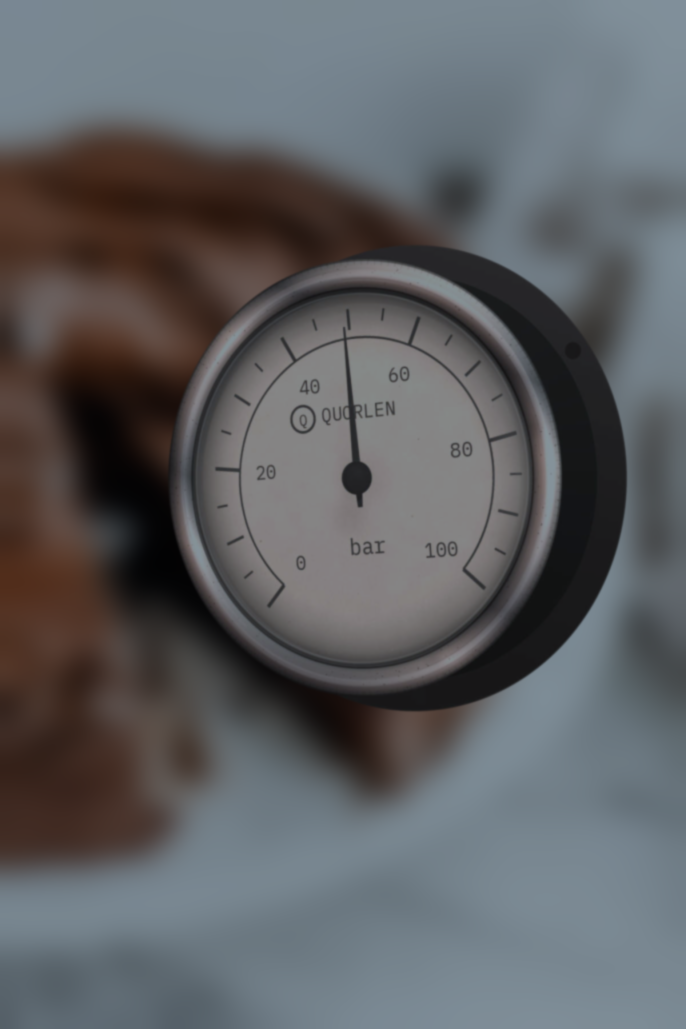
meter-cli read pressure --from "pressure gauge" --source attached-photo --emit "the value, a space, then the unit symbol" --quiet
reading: 50 bar
